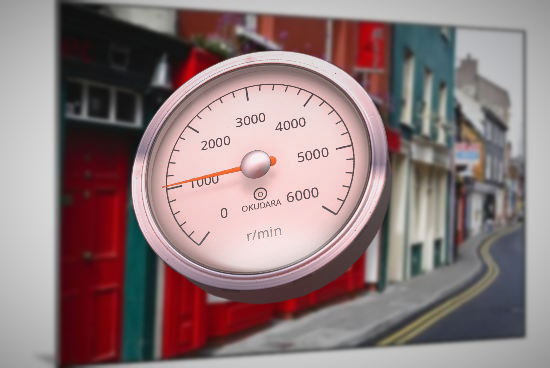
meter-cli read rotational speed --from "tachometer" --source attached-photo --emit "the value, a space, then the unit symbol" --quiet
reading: 1000 rpm
